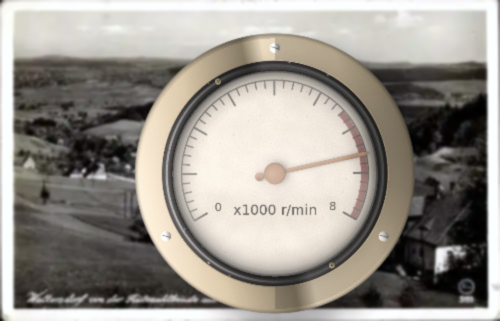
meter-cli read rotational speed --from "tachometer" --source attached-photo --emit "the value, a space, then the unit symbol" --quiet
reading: 6600 rpm
